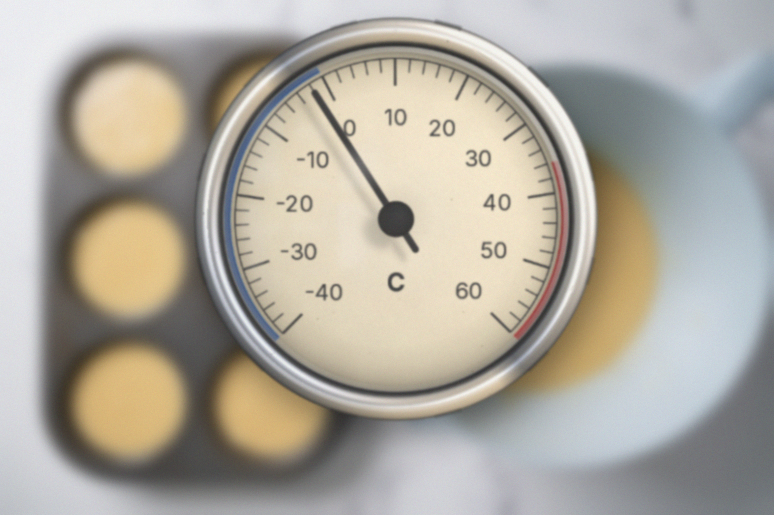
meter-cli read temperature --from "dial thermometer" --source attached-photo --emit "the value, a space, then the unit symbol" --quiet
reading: -2 °C
